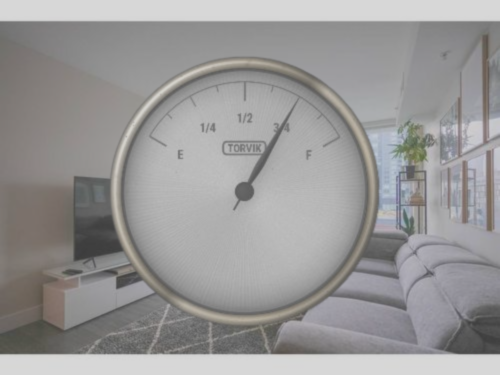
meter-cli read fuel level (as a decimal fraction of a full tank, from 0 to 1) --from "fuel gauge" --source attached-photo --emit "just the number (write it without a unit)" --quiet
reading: 0.75
